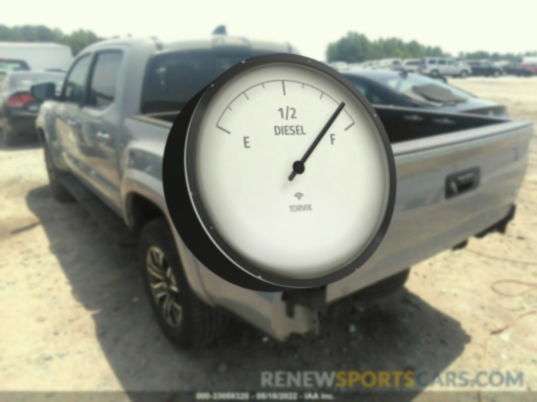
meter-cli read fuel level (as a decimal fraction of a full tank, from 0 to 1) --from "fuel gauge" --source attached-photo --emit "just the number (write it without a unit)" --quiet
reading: 0.875
